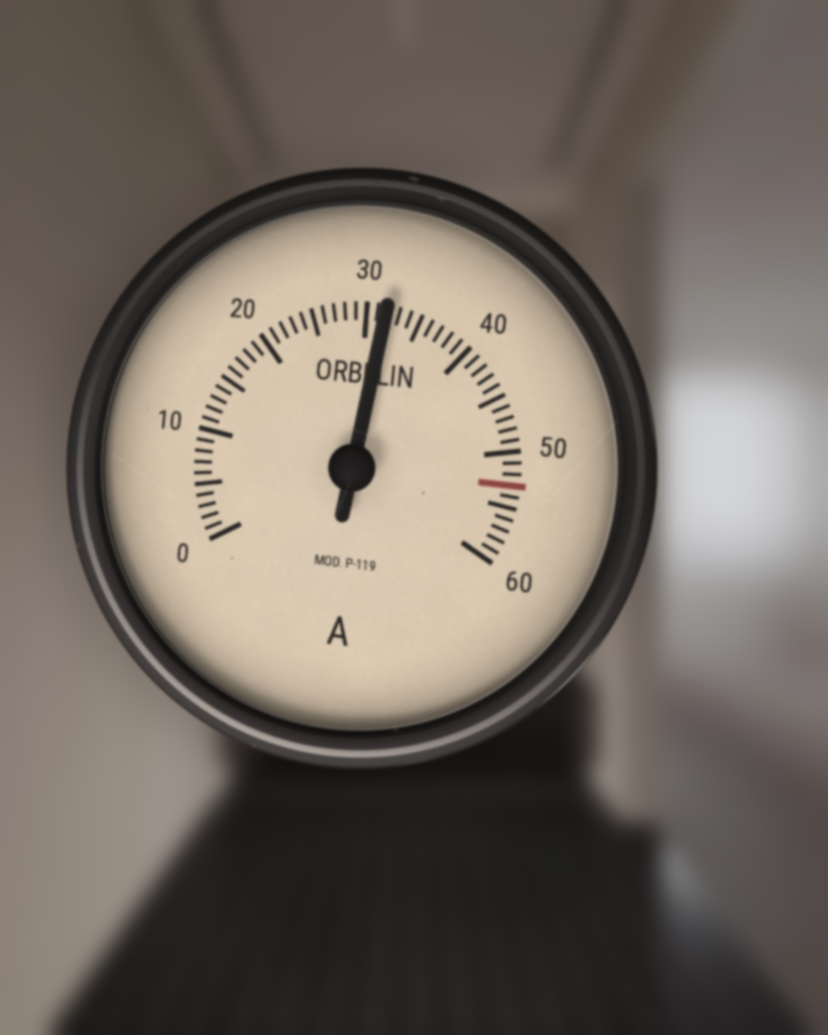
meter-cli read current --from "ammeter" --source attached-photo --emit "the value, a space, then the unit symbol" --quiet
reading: 32 A
